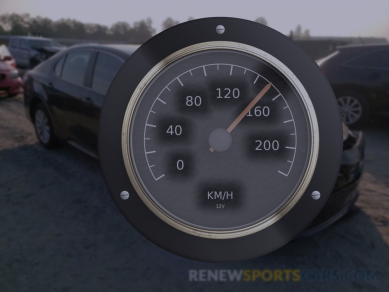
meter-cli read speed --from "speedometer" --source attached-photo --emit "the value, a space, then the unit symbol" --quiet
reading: 150 km/h
